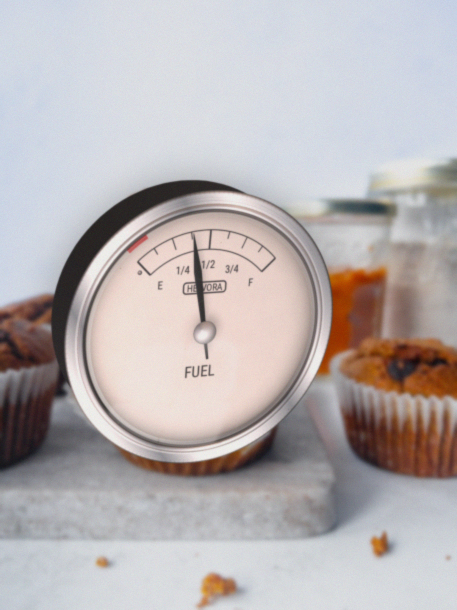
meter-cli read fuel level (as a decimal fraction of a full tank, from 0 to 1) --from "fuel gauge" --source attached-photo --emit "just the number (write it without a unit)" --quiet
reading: 0.375
